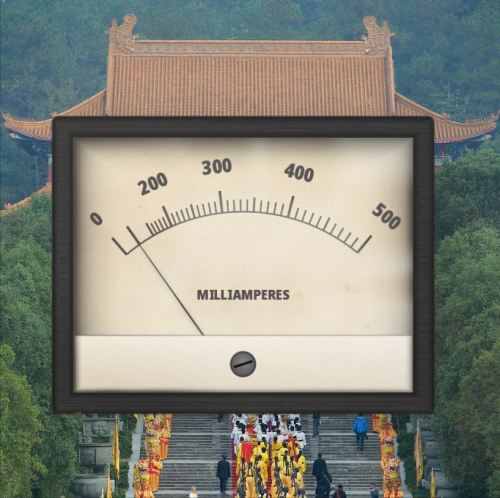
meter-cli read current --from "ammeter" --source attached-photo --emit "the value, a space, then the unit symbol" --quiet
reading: 100 mA
